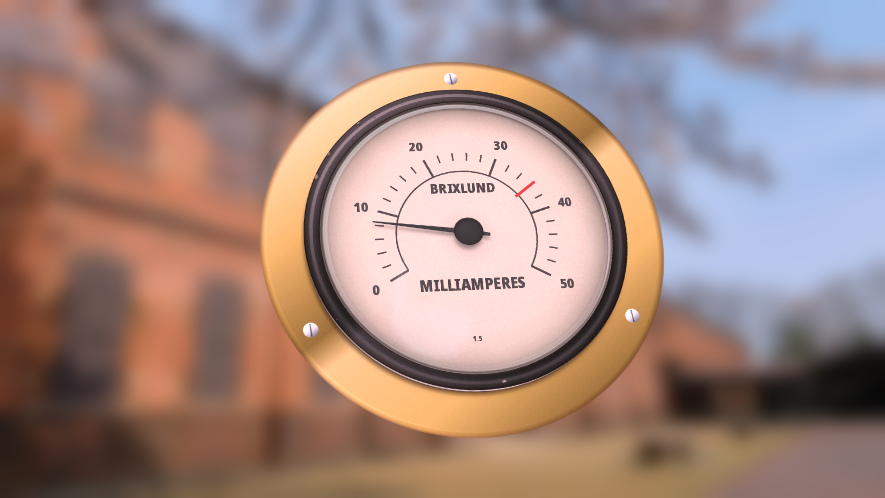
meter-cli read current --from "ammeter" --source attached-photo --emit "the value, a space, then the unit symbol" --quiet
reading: 8 mA
